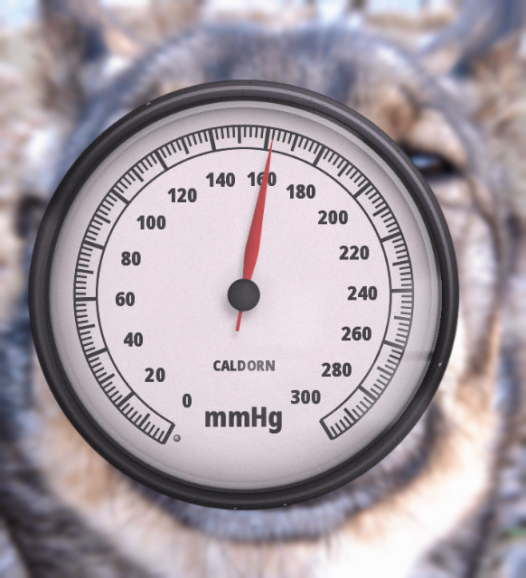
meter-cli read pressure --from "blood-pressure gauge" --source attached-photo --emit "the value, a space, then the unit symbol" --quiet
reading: 162 mmHg
